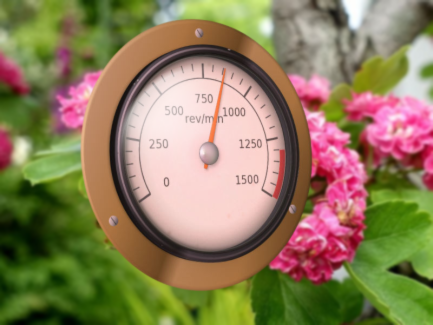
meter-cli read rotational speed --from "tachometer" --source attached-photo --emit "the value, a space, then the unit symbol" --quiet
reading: 850 rpm
